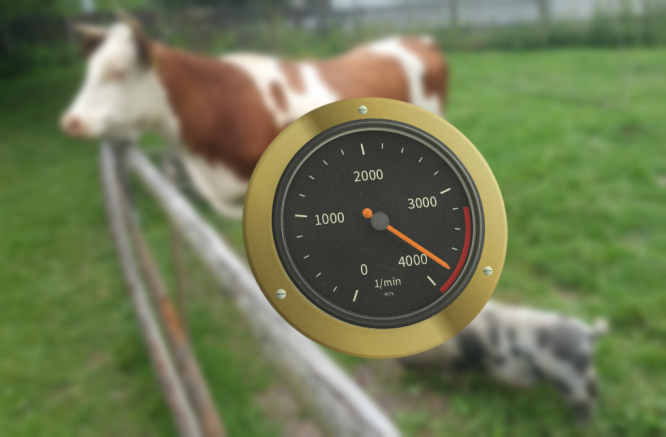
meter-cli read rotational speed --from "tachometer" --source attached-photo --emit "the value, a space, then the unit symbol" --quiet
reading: 3800 rpm
